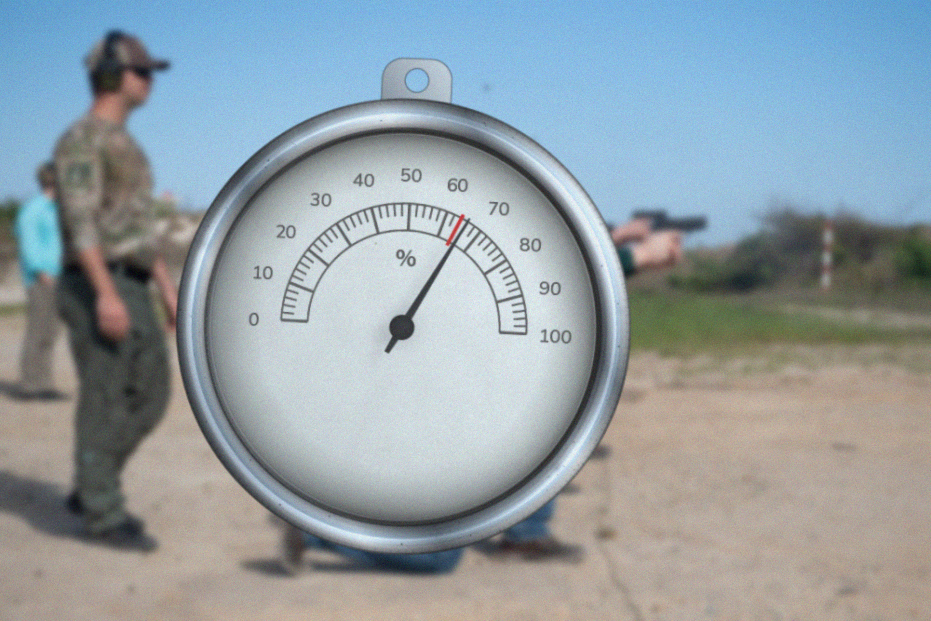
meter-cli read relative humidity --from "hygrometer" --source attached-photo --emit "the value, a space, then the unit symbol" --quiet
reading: 66 %
